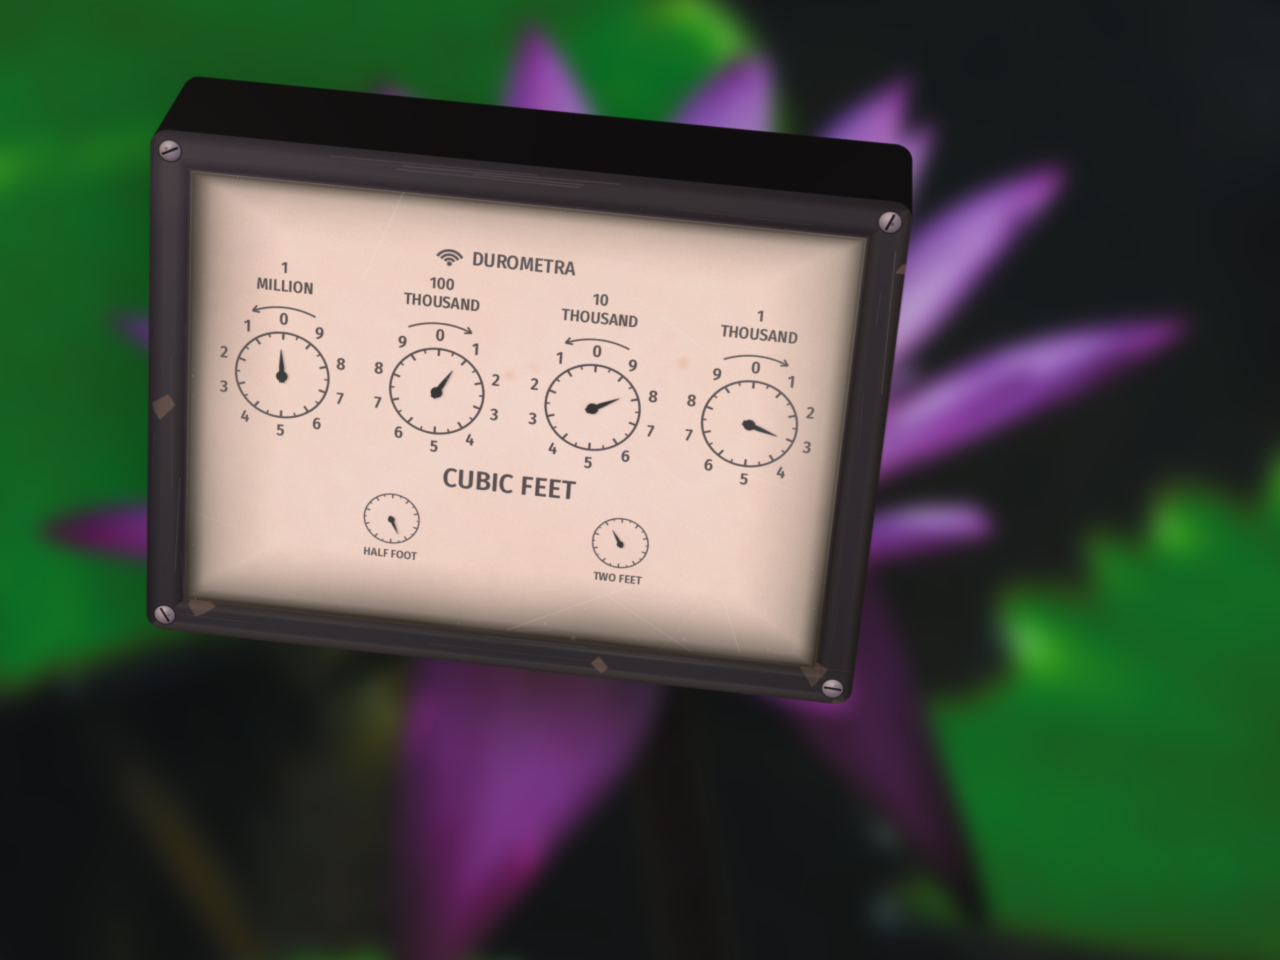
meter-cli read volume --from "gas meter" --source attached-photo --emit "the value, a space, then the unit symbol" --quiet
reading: 8300 ft³
